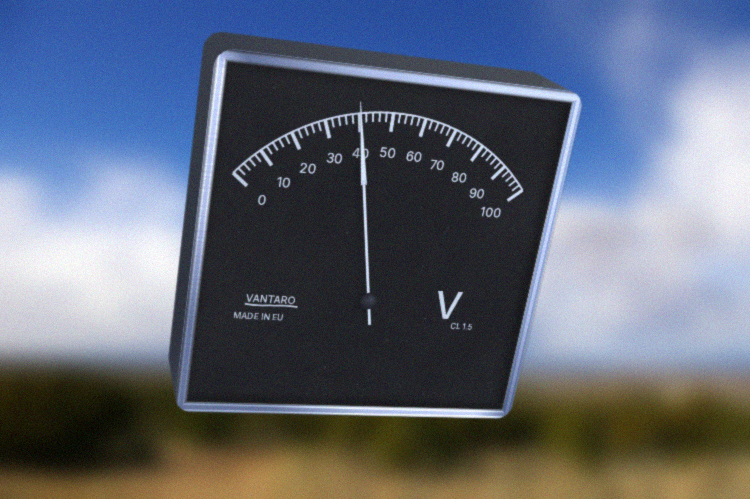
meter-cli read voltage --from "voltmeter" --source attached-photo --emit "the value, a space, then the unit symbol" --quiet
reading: 40 V
